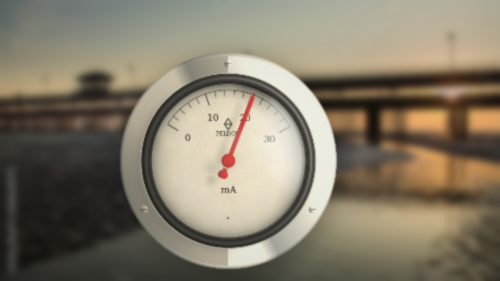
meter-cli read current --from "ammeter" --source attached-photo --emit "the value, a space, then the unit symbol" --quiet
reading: 20 mA
